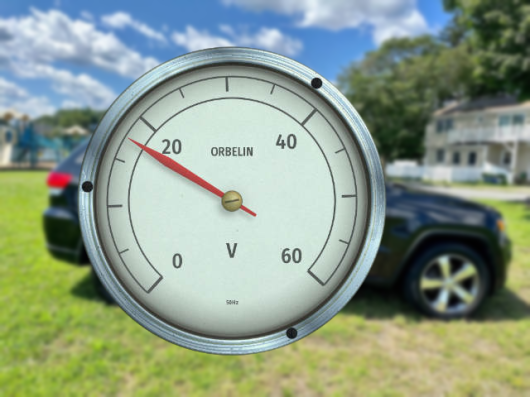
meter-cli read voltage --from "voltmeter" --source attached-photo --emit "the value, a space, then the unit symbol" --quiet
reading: 17.5 V
